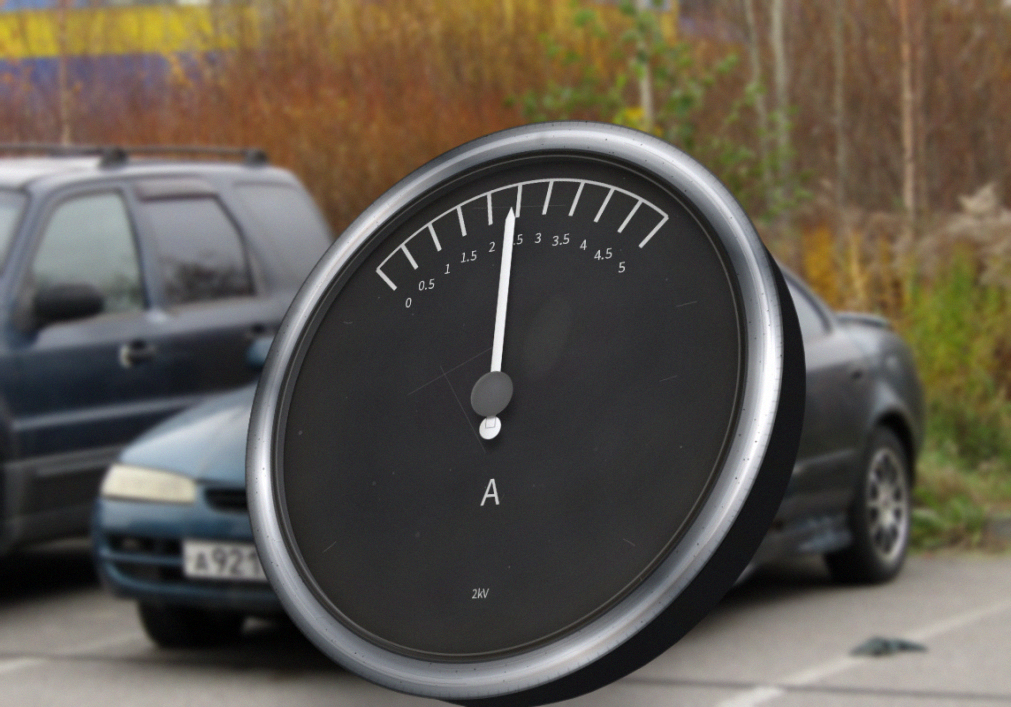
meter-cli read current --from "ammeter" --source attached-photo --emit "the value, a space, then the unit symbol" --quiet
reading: 2.5 A
